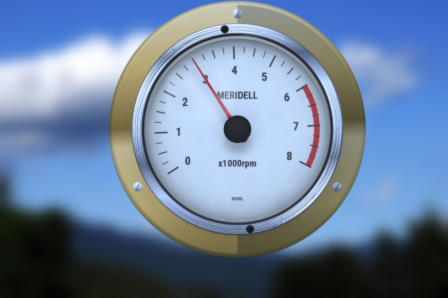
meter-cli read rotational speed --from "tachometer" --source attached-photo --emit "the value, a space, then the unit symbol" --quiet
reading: 3000 rpm
